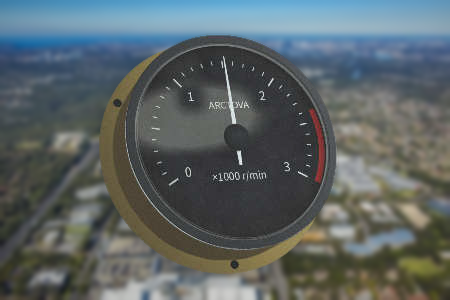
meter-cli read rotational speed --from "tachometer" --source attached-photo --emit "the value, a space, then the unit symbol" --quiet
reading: 1500 rpm
